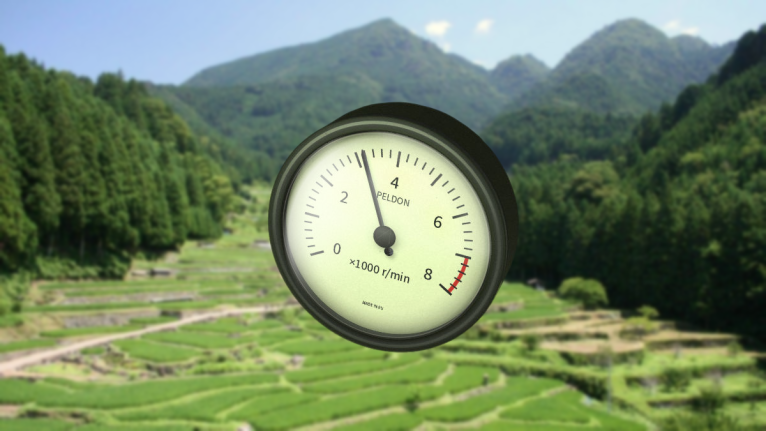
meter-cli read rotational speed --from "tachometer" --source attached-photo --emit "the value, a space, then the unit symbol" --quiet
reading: 3200 rpm
